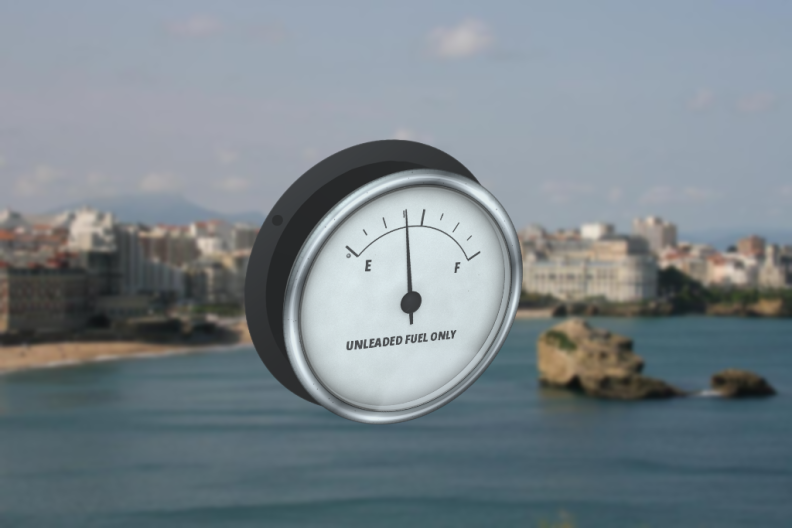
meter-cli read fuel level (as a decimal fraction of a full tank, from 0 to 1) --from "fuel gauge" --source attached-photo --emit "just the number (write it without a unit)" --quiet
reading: 0.375
